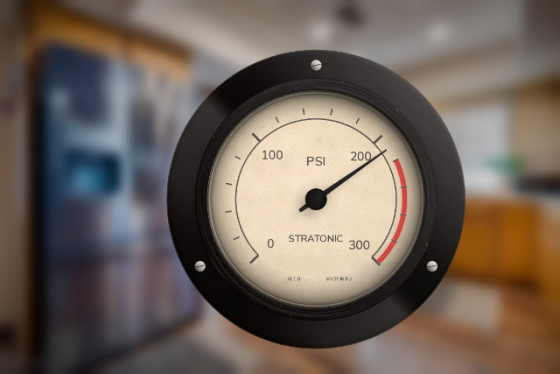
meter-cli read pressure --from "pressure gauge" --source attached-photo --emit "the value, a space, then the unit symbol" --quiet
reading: 210 psi
